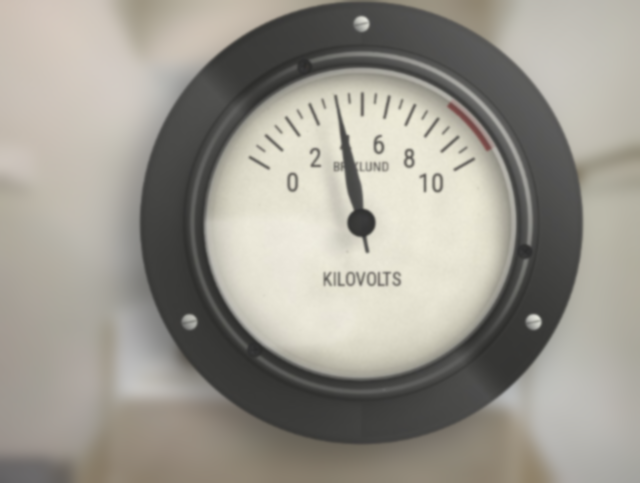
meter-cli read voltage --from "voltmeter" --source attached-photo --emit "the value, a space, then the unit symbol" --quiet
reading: 4 kV
